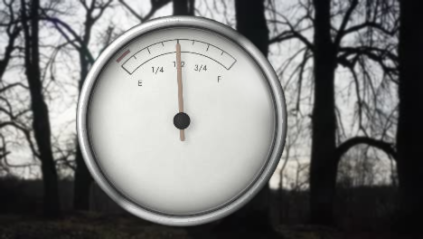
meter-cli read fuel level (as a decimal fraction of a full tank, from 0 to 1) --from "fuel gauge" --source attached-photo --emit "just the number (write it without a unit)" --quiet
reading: 0.5
